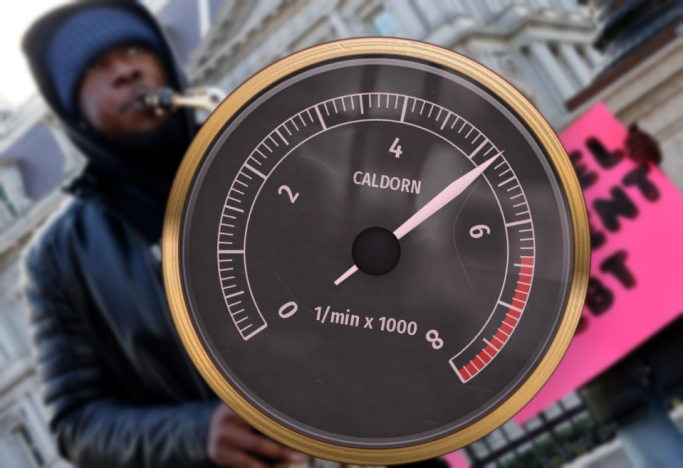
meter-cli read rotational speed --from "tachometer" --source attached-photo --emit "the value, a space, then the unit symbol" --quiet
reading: 5200 rpm
